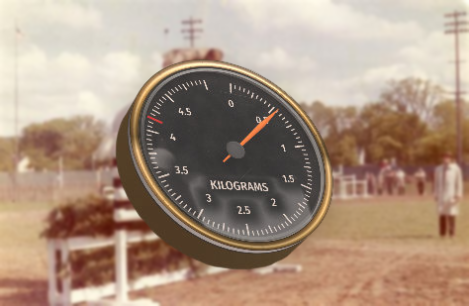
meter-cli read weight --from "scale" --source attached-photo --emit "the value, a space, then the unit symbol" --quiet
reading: 0.55 kg
